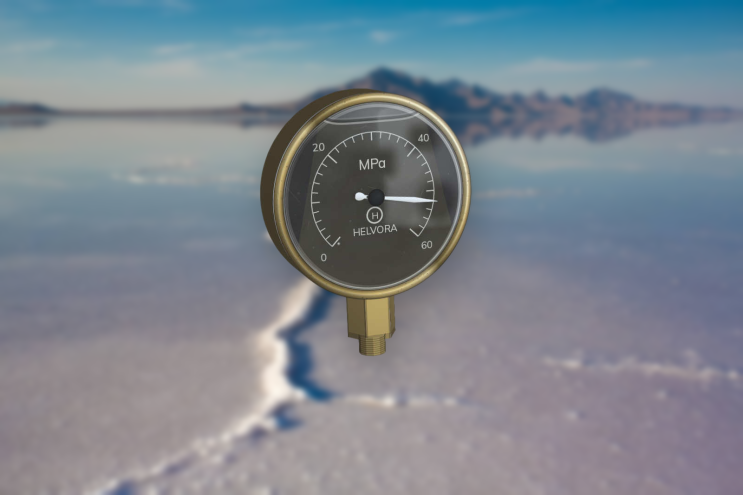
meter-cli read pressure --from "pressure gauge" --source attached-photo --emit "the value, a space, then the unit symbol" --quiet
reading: 52 MPa
